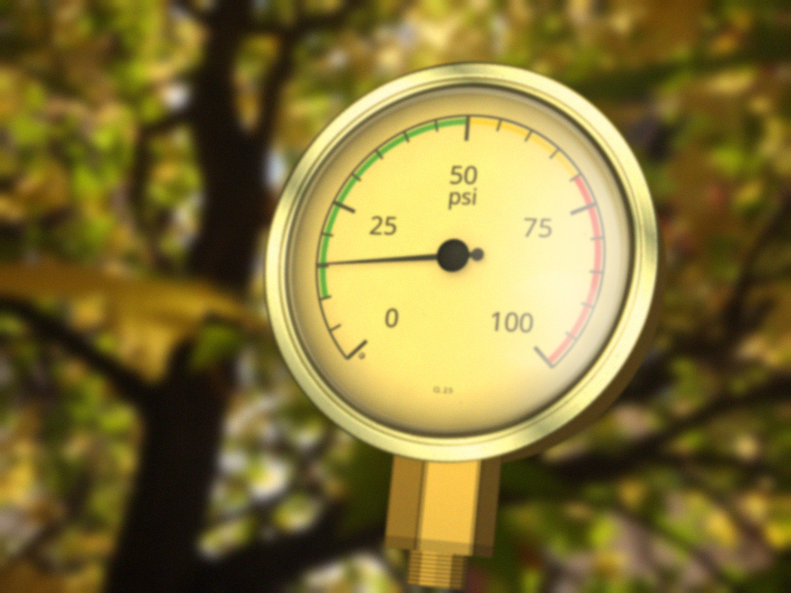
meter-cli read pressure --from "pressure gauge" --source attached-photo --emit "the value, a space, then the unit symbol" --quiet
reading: 15 psi
